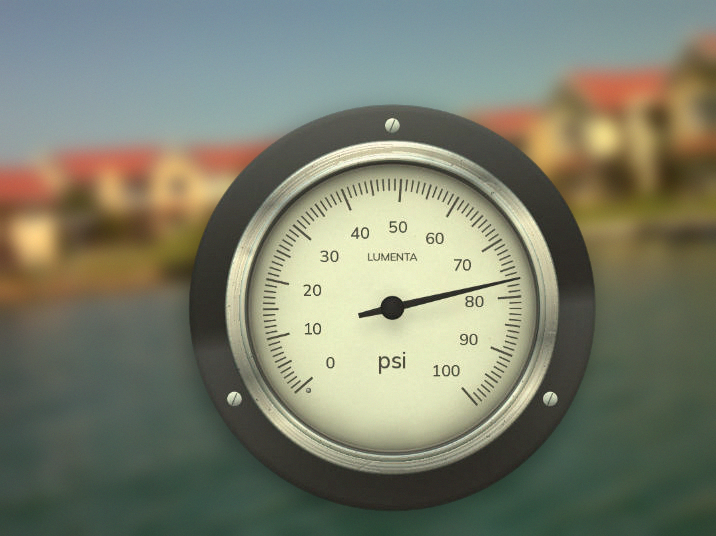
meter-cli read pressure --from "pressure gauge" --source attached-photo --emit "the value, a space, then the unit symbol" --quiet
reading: 77 psi
